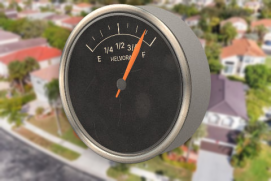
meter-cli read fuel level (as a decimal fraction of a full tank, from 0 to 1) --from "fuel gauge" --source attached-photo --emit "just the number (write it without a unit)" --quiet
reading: 0.875
